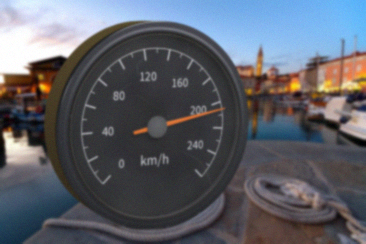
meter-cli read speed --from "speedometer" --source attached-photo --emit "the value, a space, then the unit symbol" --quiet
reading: 205 km/h
